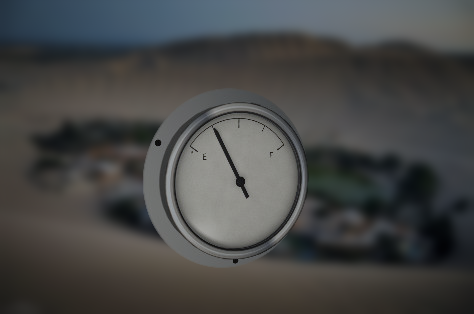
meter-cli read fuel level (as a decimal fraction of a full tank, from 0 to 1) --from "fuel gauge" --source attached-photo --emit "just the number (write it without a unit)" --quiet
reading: 0.25
